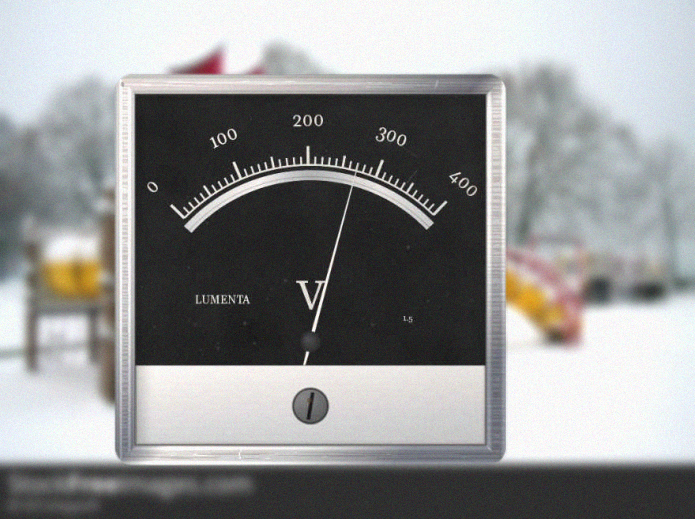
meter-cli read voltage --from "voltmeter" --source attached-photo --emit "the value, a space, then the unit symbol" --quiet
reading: 270 V
